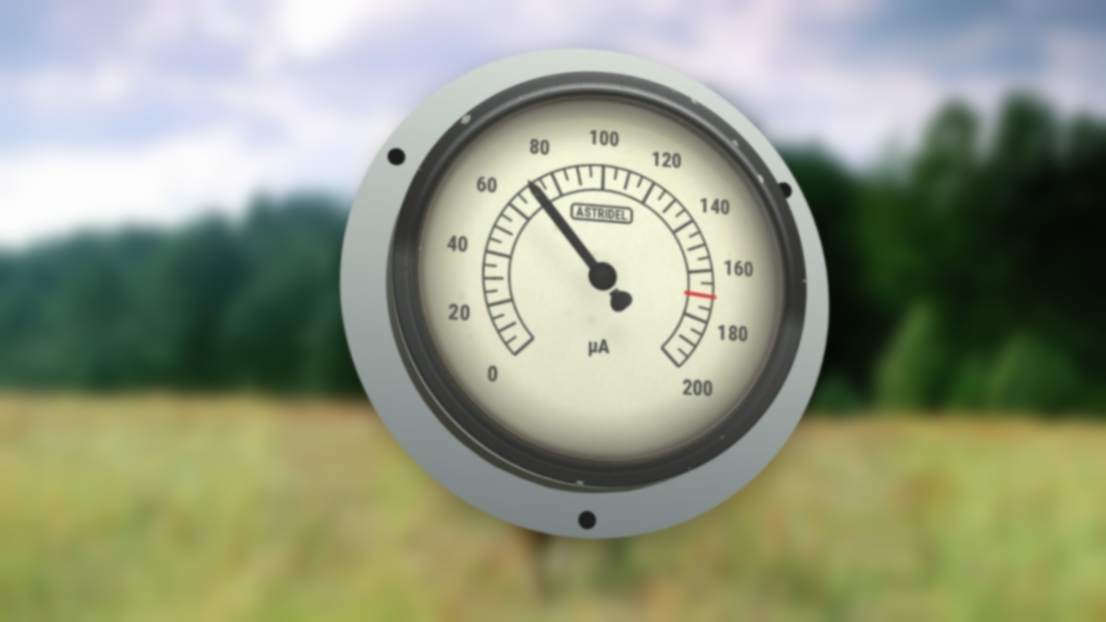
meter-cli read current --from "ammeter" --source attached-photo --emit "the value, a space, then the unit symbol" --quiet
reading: 70 µA
